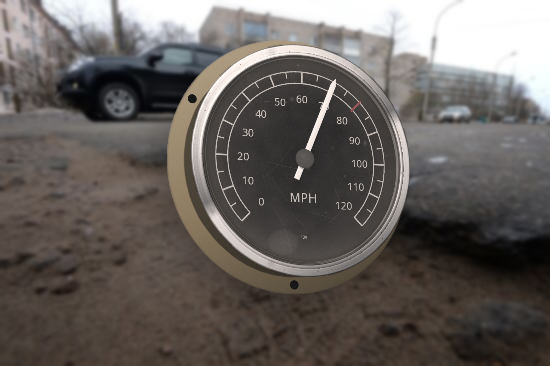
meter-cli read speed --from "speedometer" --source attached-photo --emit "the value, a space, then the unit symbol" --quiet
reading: 70 mph
